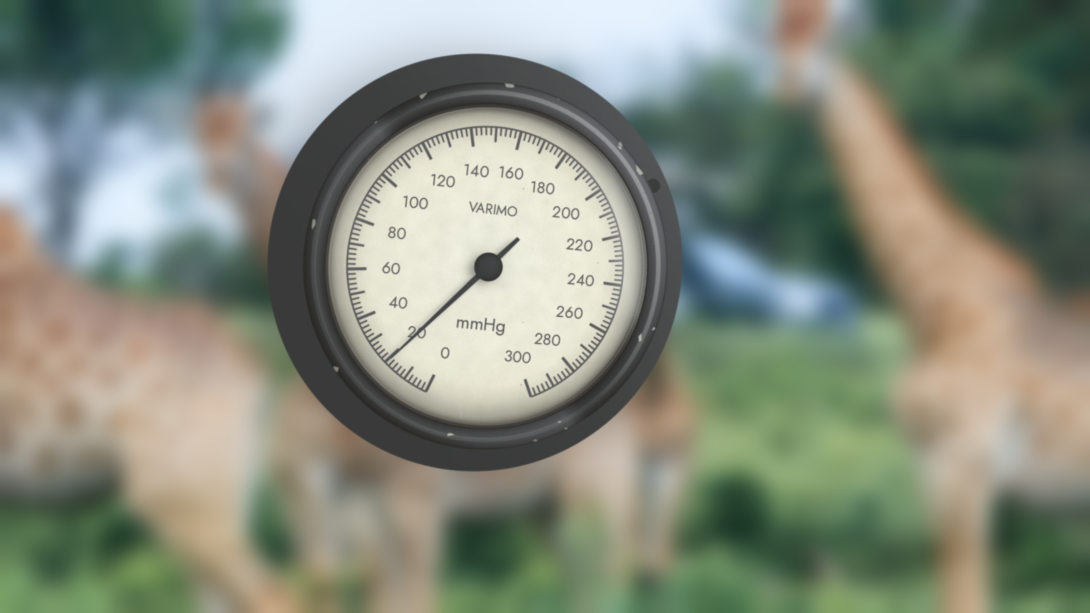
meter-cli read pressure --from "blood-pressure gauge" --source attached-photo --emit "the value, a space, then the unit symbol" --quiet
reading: 20 mmHg
